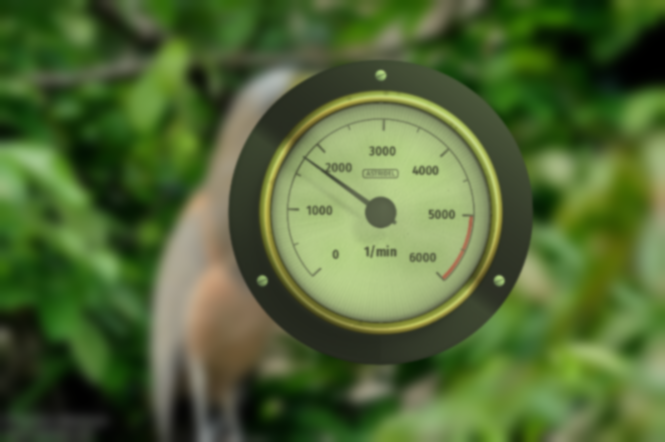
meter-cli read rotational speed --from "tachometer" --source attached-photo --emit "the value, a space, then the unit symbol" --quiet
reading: 1750 rpm
